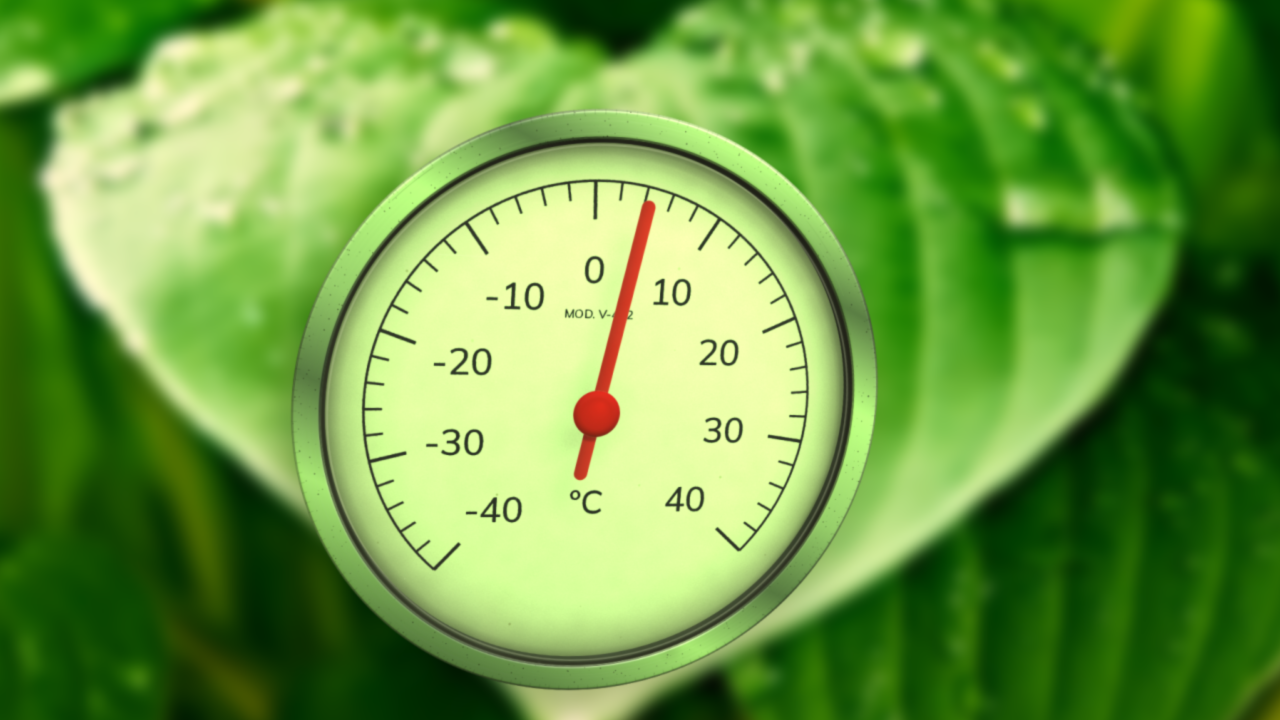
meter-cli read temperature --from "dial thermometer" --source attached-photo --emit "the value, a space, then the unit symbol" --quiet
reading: 4 °C
